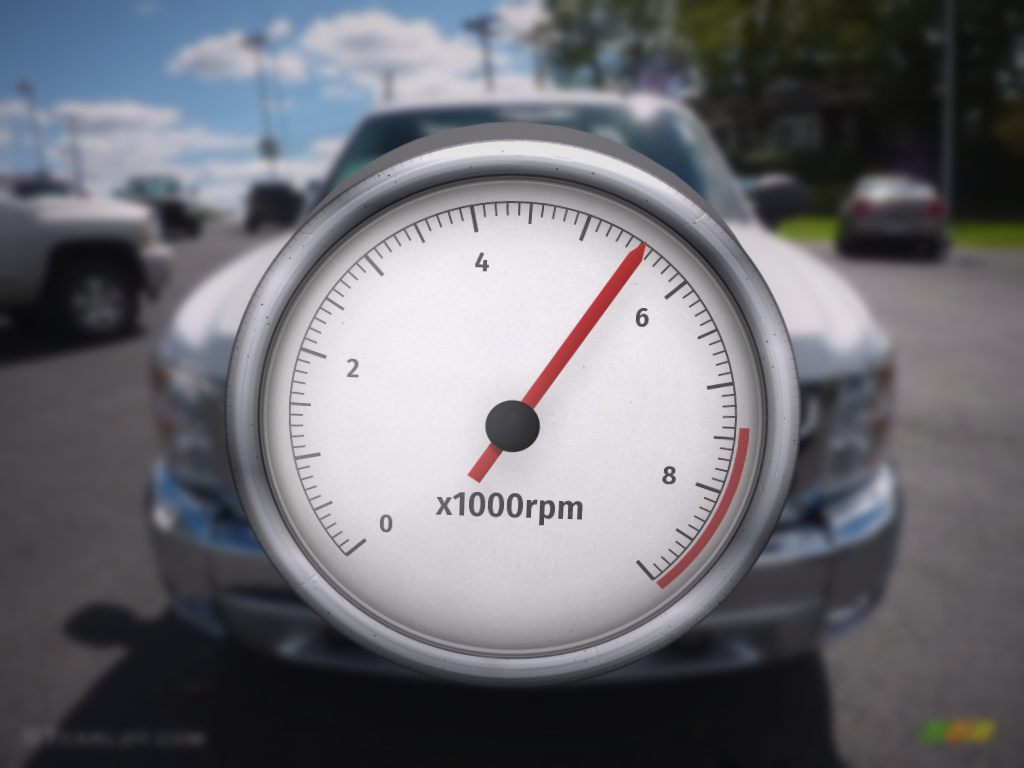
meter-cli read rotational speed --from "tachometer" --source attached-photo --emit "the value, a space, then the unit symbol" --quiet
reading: 5500 rpm
